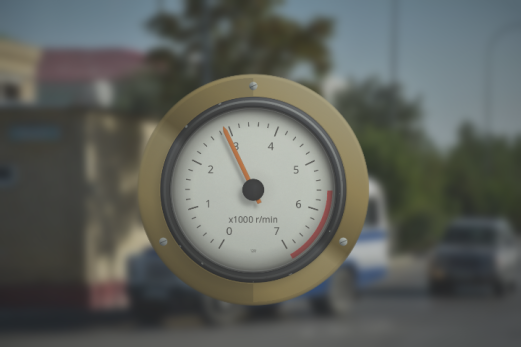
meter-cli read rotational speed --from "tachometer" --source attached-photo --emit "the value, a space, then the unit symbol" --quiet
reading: 2900 rpm
